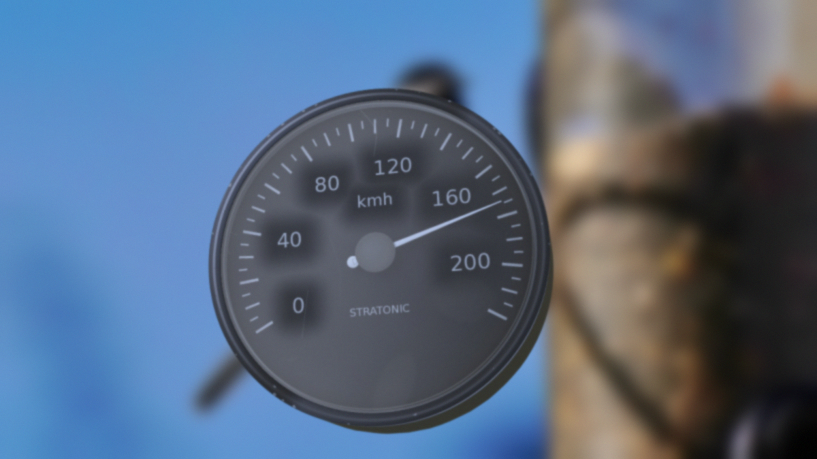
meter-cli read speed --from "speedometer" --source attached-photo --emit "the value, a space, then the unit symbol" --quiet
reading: 175 km/h
